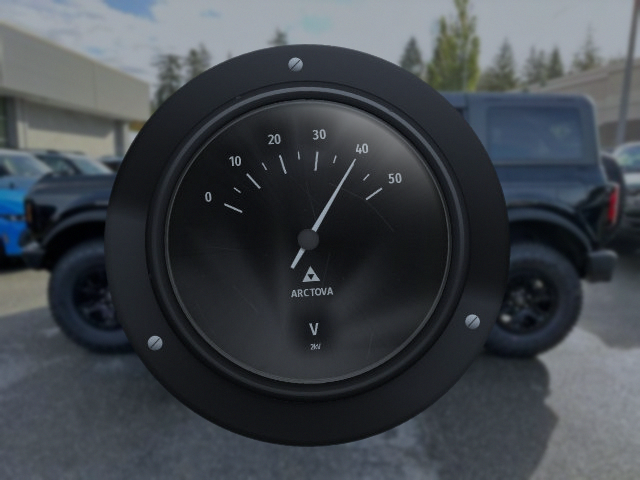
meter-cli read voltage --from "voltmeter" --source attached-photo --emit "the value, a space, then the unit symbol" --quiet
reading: 40 V
